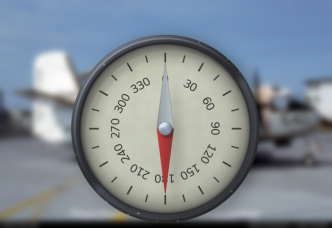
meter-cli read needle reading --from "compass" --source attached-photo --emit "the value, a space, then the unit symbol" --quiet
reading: 180 °
